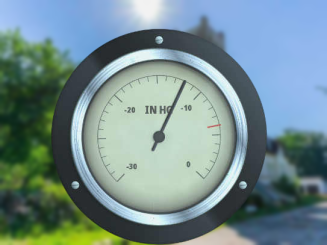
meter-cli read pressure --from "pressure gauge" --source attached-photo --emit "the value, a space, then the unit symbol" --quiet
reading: -12 inHg
